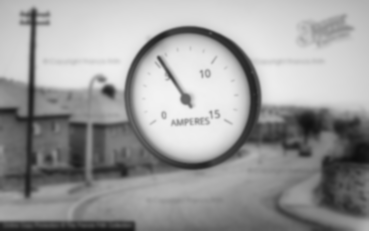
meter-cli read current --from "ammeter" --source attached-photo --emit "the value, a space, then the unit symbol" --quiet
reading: 5.5 A
